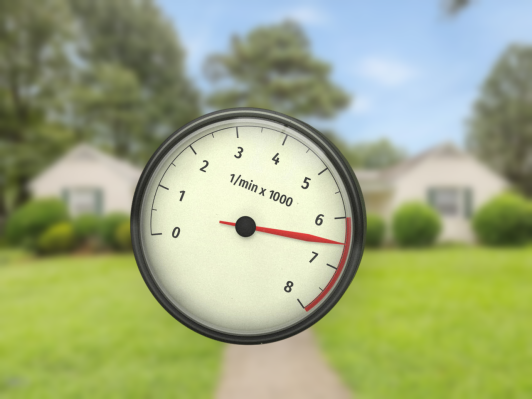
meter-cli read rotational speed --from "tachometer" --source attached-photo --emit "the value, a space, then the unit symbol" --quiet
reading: 6500 rpm
